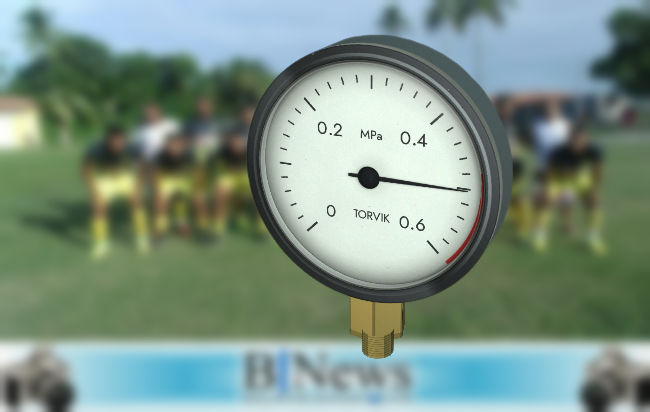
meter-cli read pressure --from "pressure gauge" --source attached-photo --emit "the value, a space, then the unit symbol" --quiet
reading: 0.5 MPa
